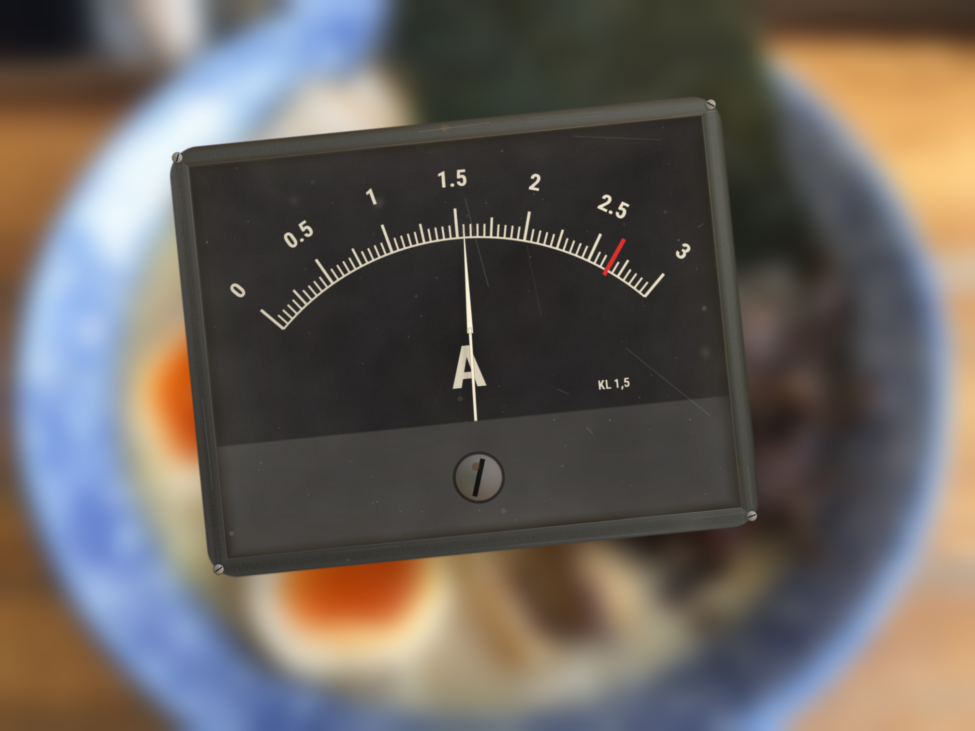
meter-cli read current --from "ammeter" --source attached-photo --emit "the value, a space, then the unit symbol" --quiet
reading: 1.55 A
